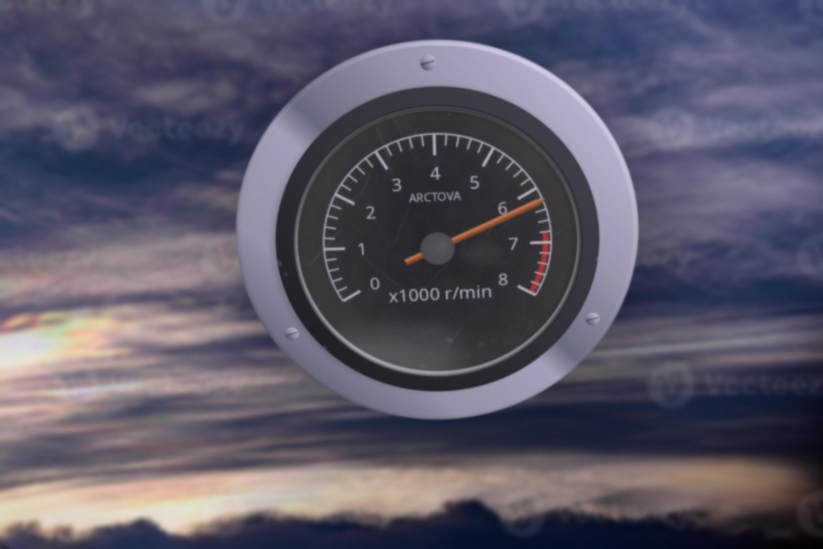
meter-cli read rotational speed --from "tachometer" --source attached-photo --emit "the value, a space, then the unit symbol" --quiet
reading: 6200 rpm
